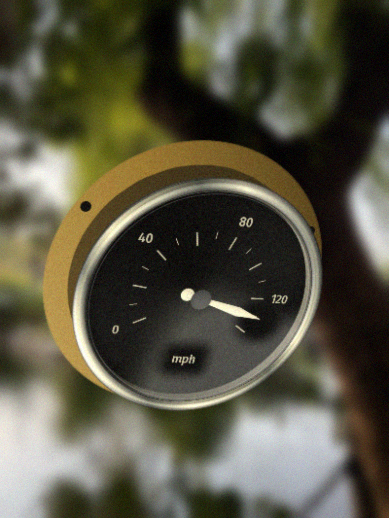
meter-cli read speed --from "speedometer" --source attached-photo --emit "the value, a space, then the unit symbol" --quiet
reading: 130 mph
